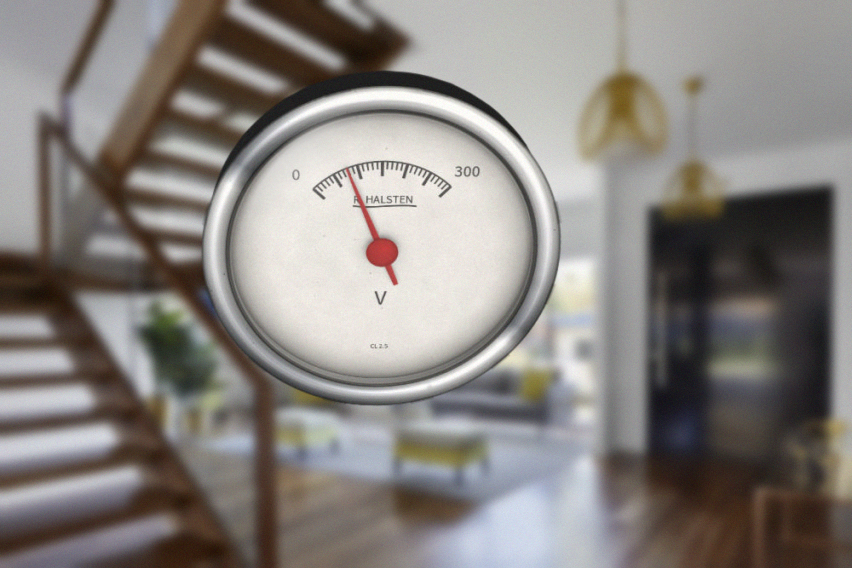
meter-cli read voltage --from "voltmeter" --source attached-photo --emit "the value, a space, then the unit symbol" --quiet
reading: 80 V
